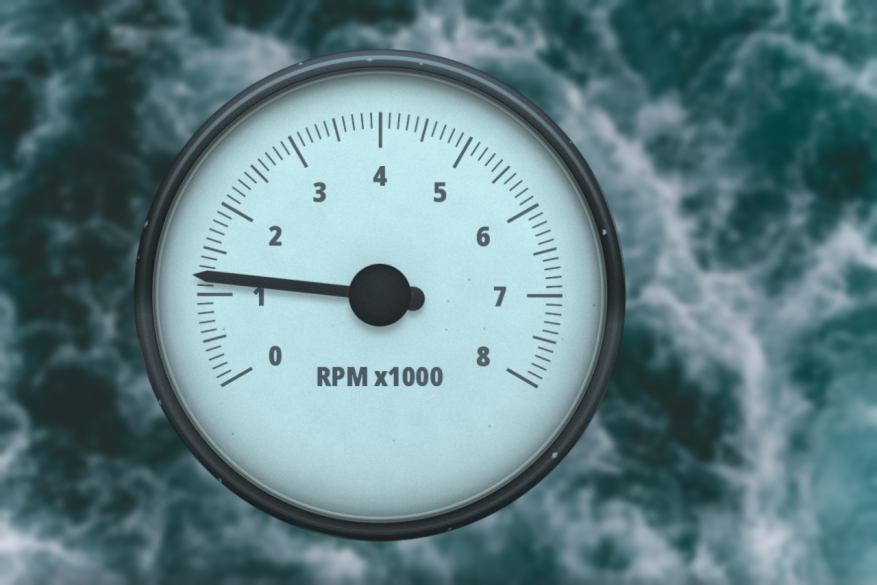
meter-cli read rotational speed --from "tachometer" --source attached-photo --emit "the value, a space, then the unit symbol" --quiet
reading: 1200 rpm
